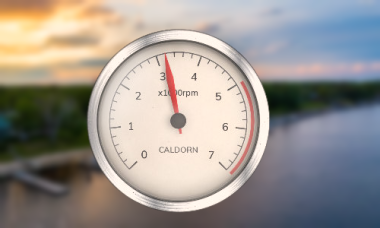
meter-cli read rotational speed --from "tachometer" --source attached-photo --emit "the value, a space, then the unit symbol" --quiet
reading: 3200 rpm
